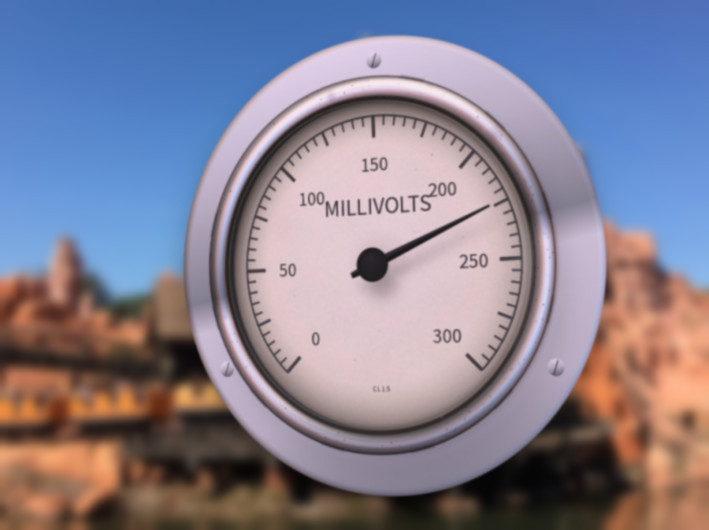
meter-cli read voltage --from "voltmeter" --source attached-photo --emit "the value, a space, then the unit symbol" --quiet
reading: 225 mV
